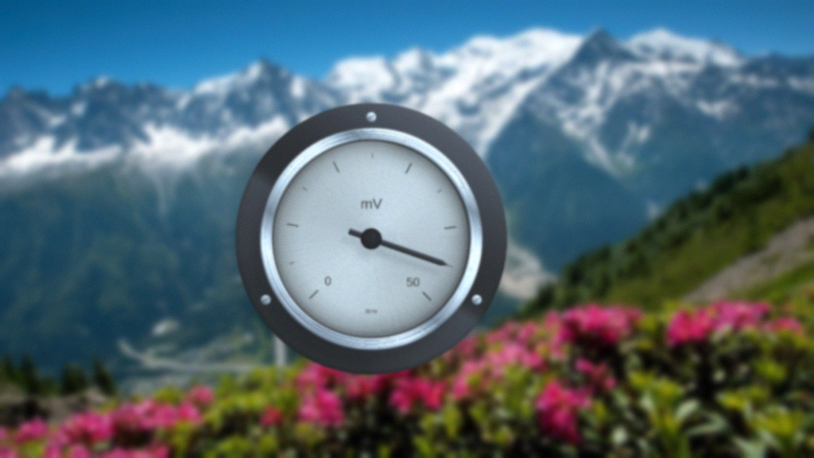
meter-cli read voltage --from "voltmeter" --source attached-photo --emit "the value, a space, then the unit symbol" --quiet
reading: 45 mV
